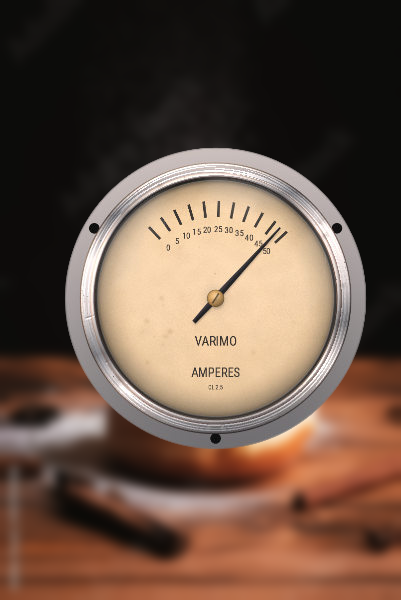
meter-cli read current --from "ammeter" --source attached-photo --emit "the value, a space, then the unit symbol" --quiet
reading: 47.5 A
